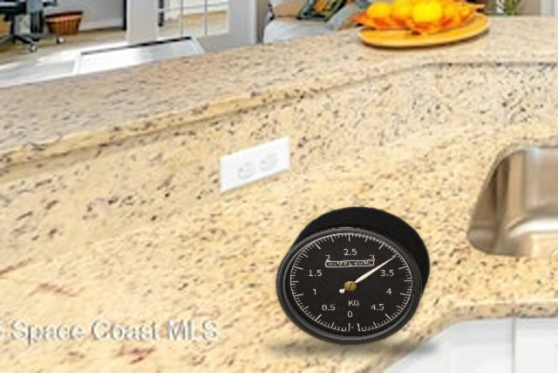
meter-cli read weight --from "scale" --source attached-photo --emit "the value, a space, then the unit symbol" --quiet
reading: 3.25 kg
